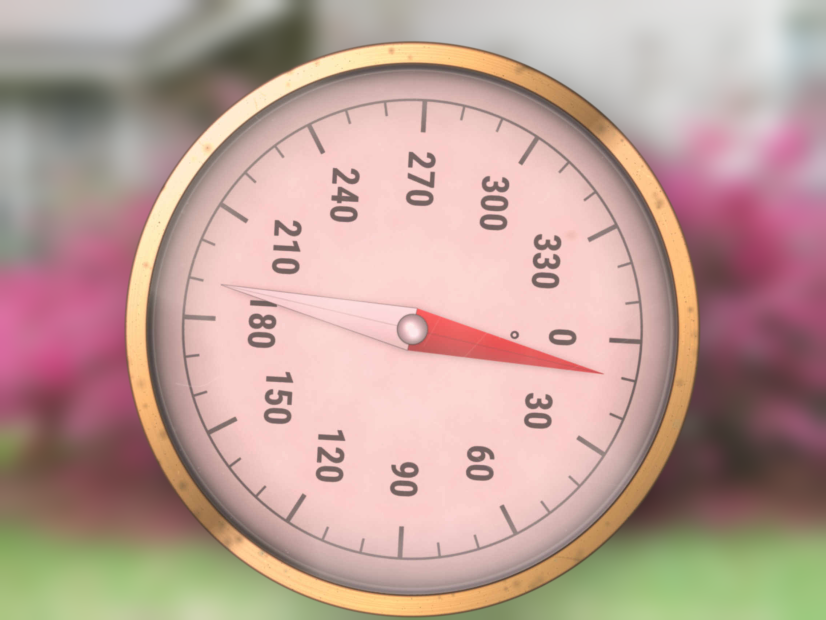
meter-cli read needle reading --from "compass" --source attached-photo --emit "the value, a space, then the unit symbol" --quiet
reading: 10 °
